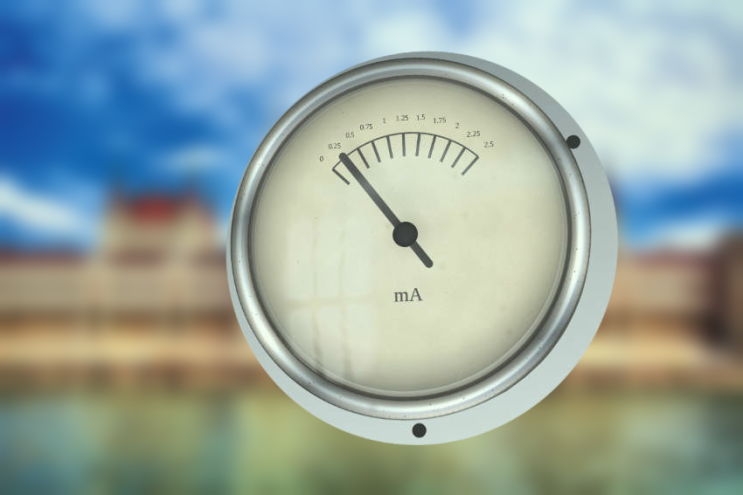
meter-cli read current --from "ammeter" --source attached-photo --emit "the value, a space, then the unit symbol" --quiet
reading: 0.25 mA
